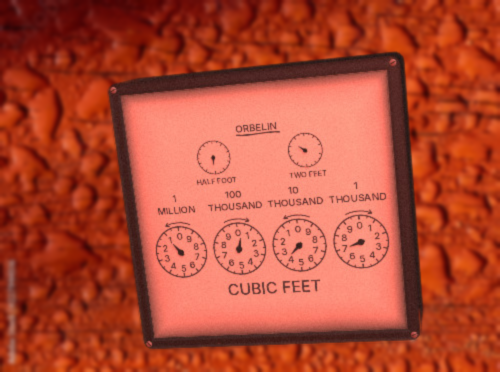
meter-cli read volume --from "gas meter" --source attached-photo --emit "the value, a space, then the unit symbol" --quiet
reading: 103700 ft³
